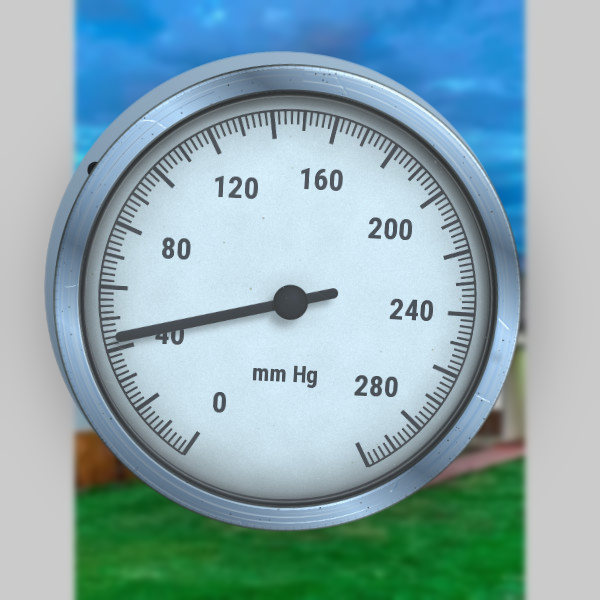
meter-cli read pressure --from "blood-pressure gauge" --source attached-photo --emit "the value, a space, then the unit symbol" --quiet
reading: 44 mmHg
